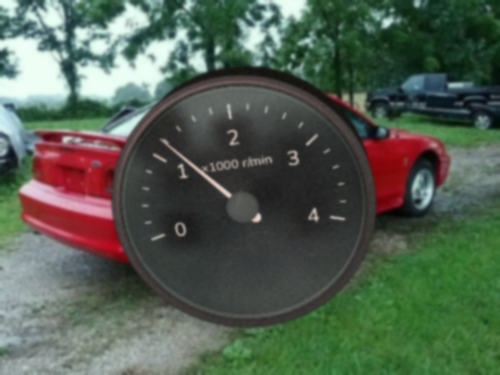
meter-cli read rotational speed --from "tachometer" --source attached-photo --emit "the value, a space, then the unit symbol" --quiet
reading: 1200 rpm
